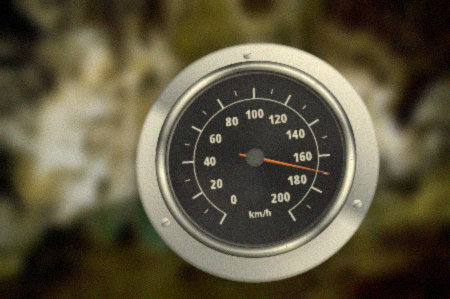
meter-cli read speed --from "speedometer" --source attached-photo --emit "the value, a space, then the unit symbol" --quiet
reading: 170 km/h
